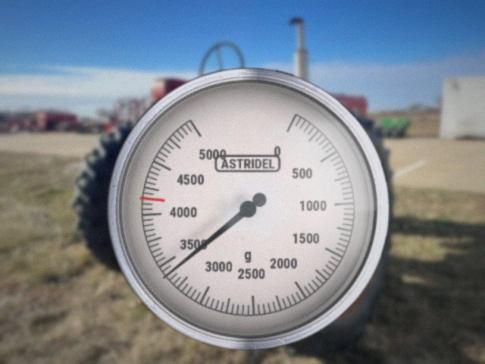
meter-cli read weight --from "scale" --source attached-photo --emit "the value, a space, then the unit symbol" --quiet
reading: 3400 g
